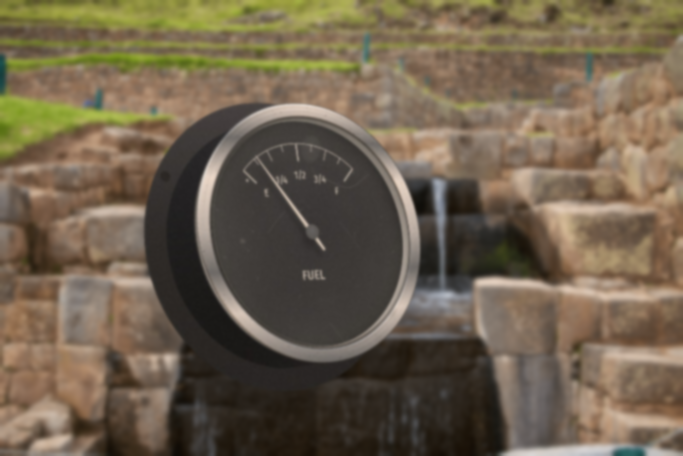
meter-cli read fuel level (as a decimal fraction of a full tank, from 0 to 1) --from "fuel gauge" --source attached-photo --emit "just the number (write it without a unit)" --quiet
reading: 0.125
